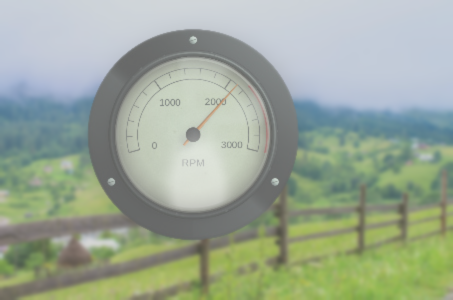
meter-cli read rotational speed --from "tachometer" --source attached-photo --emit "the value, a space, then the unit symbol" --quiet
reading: 2100 rpm
